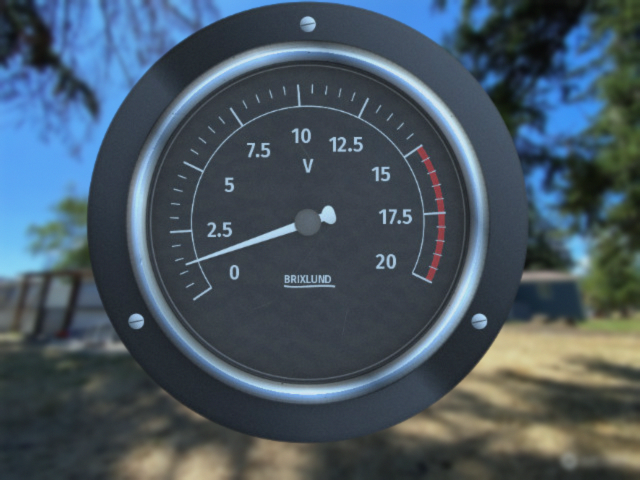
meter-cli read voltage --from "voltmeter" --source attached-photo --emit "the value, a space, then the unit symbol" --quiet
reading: 1.25 V
